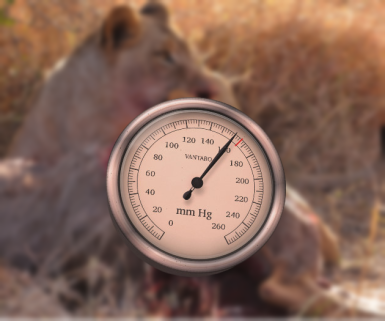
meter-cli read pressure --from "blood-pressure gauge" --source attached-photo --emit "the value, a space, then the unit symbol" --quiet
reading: 160 mmHg
